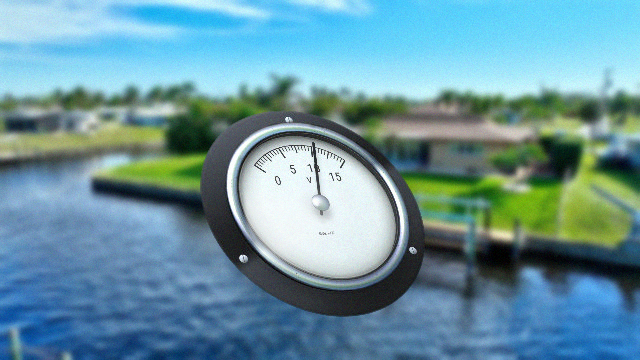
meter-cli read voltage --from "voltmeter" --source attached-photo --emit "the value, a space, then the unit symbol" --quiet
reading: 10 V
